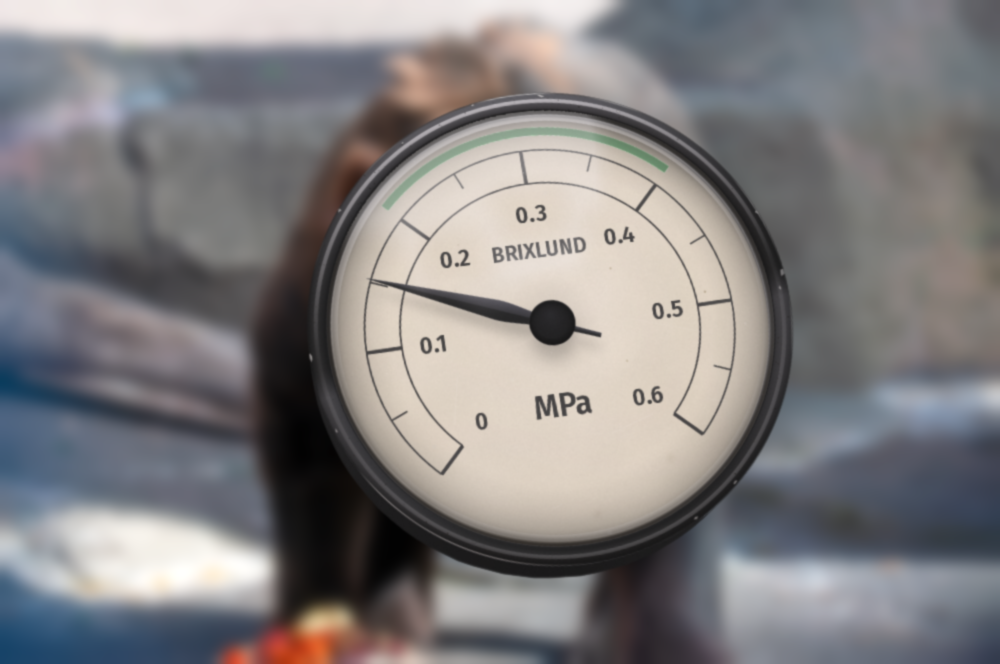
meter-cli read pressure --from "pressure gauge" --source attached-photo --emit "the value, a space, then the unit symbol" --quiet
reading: 0.15 MPa
